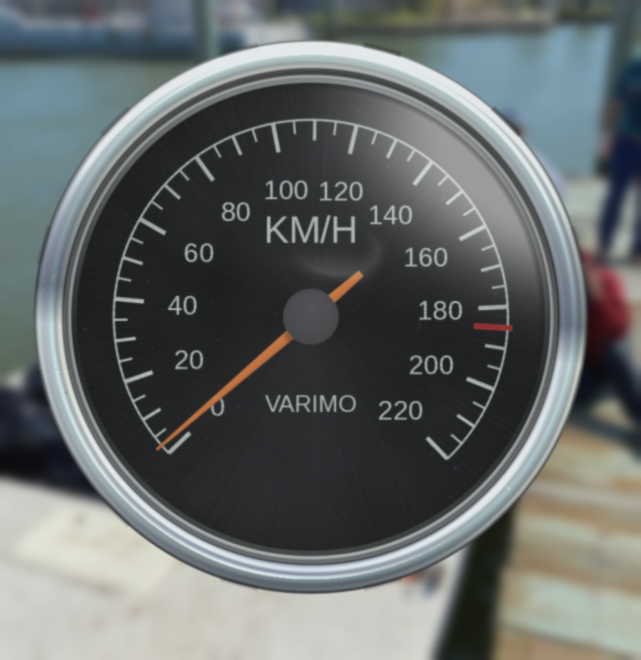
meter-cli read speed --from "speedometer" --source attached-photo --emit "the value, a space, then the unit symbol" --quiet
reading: 2.5 km/h
